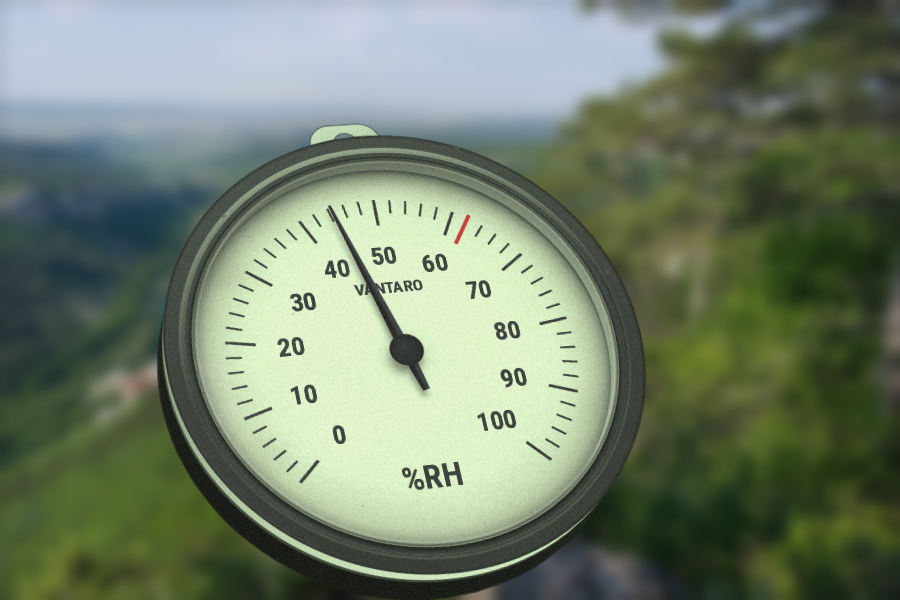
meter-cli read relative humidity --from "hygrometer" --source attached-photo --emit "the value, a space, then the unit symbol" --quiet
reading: 44 %
